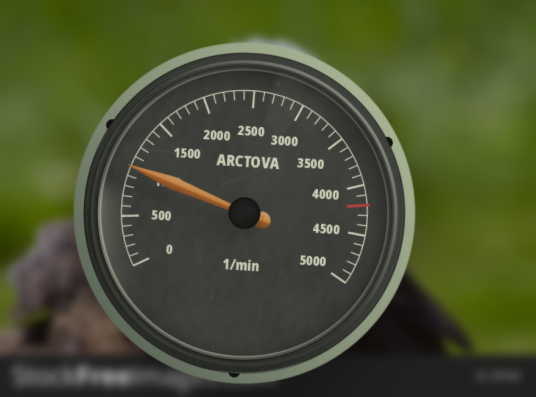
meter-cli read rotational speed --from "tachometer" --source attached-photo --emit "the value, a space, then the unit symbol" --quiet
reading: 1000 rpm
